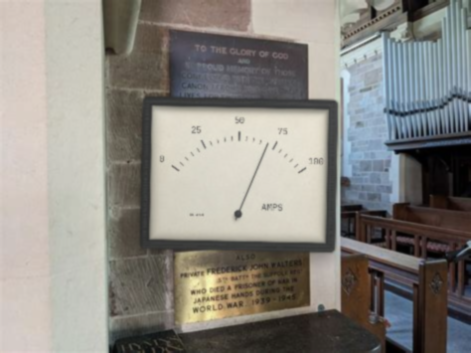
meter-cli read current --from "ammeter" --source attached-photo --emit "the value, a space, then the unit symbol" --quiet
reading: 70 A
